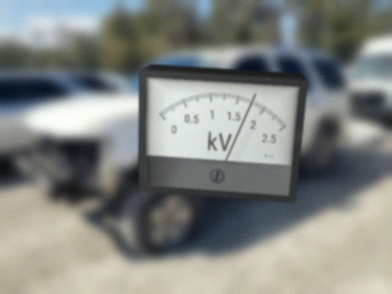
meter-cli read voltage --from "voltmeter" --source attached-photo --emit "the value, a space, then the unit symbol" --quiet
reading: 1.75 kV
